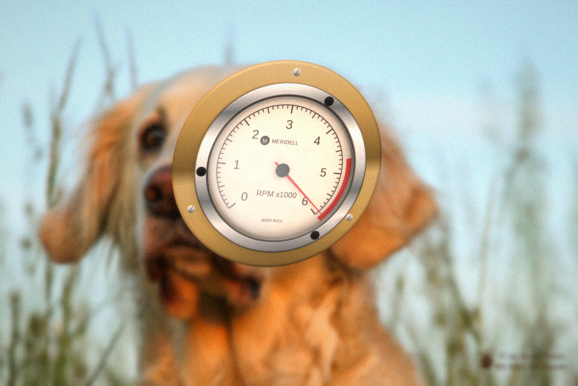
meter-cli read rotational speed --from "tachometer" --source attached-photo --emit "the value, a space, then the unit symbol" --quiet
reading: 5900 rpm
